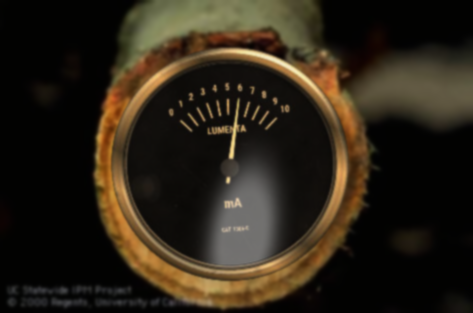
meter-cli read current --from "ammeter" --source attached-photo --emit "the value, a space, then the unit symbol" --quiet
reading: 6 mA
